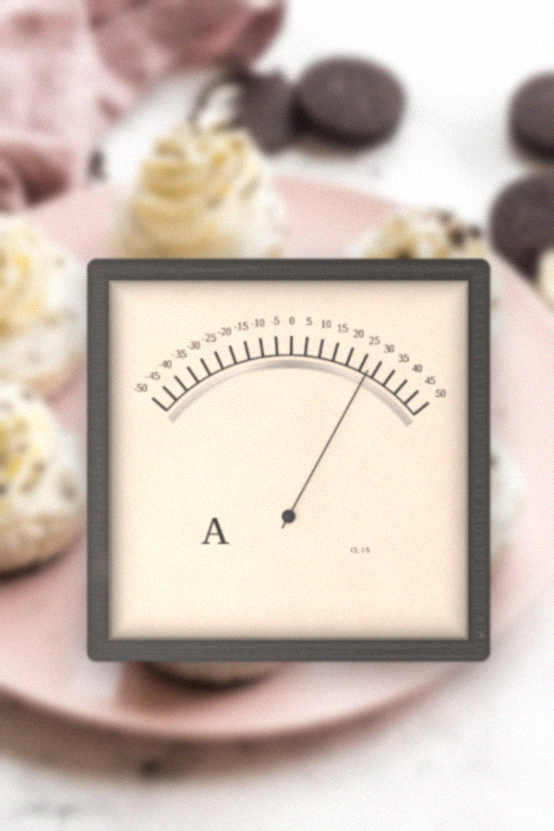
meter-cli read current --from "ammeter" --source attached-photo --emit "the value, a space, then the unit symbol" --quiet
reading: 27.5 A
